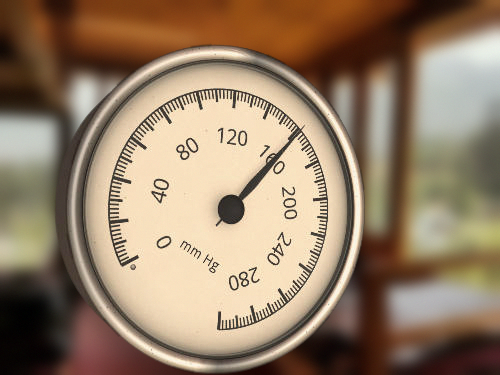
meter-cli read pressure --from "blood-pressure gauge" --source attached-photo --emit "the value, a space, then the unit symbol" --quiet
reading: 160 mmHg
